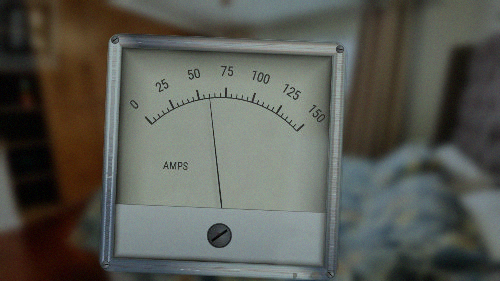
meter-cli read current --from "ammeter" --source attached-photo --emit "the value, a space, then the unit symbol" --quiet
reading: 60 A
